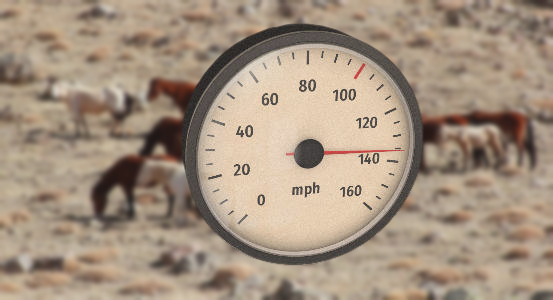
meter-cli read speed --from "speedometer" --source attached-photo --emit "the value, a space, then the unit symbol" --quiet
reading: 135 mph
